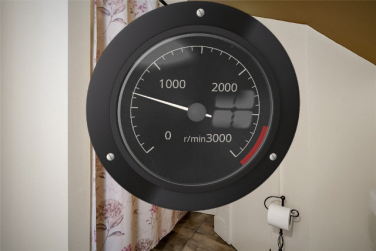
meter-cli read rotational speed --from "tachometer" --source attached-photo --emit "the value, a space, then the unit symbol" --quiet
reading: 650 rpm
